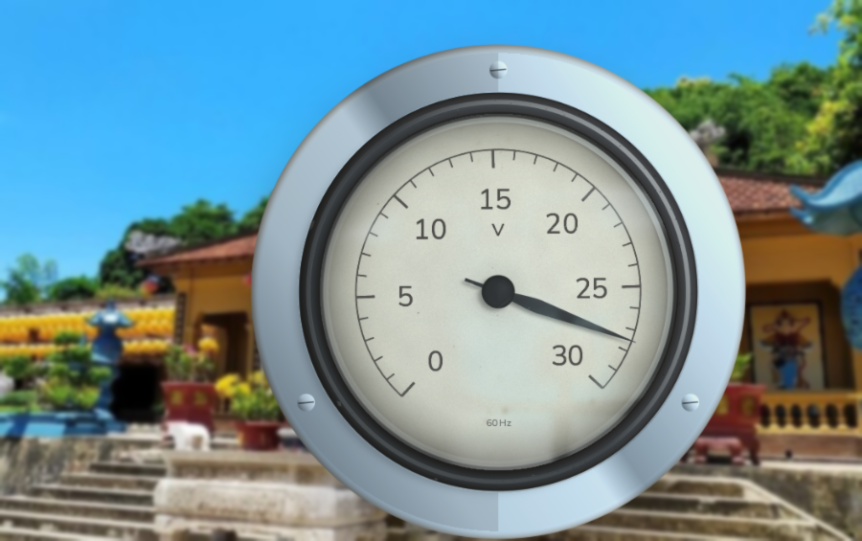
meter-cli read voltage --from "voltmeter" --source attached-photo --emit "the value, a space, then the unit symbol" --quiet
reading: 27.5 V
